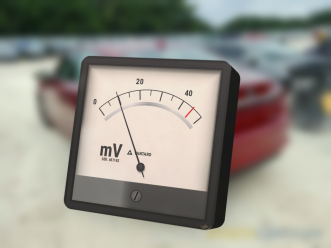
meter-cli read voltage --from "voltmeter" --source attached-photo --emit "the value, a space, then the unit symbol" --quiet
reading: 10 mV
